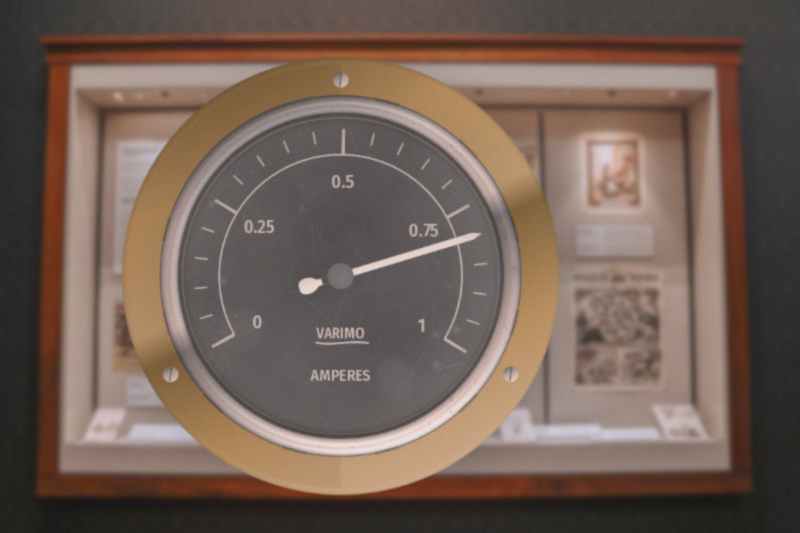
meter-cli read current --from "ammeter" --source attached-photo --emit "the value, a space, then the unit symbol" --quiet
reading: 0.8 A
